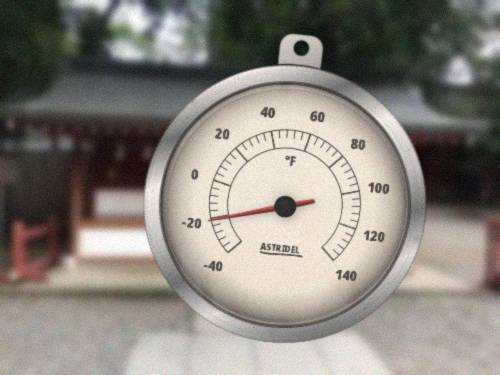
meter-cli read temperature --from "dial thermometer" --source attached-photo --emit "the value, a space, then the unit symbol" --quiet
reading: -20 °F
